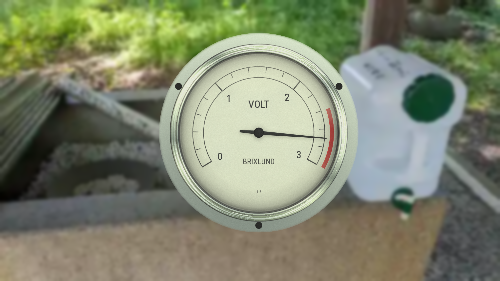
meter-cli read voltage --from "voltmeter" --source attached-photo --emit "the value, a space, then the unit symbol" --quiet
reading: 2.7 V
